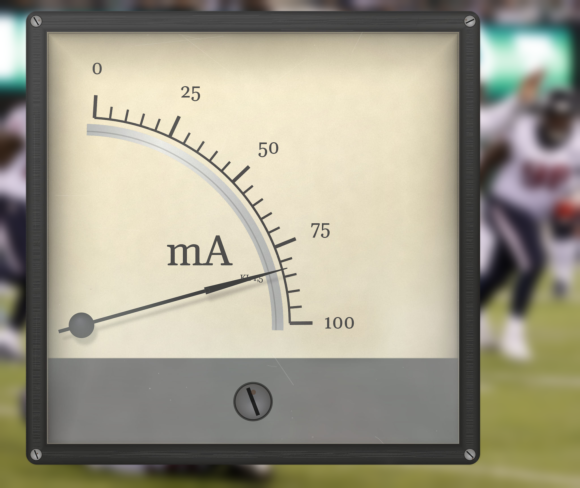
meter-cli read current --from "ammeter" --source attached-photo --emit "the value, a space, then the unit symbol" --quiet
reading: 82.5 mA
